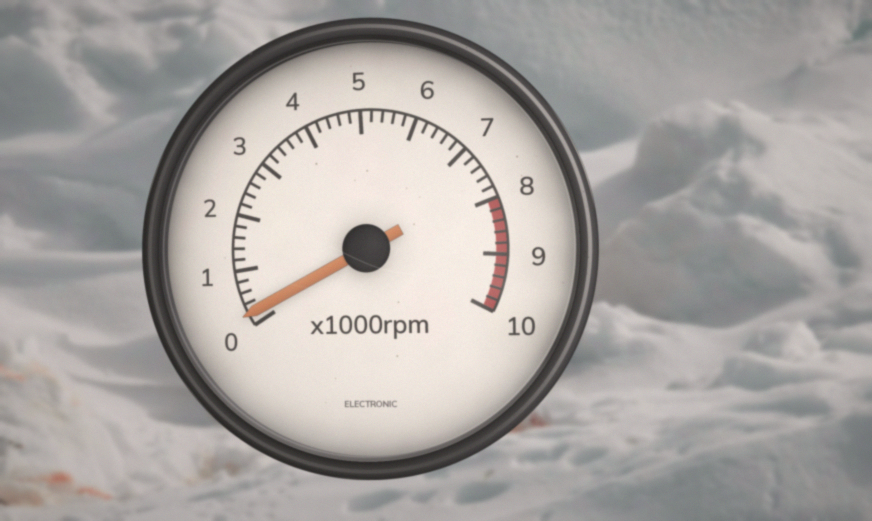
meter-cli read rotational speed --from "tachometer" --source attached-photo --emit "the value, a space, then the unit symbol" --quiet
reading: 200 rpm
